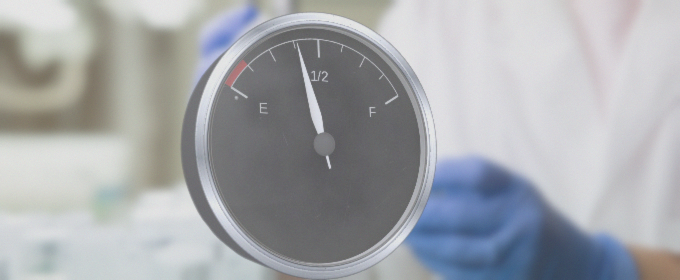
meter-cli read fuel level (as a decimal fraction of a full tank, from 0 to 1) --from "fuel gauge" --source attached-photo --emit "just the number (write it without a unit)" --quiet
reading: 0.375
